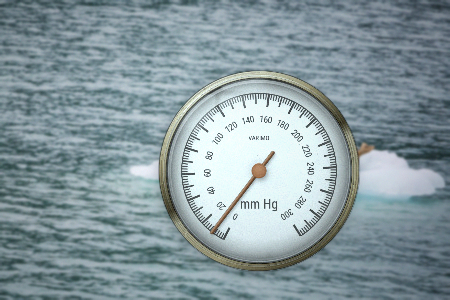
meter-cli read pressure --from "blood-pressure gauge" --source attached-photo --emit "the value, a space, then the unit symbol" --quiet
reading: 10 mmHg
